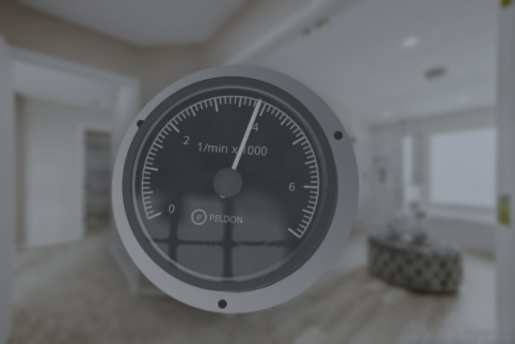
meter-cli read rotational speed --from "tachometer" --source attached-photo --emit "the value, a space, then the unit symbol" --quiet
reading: 3900 rpm
